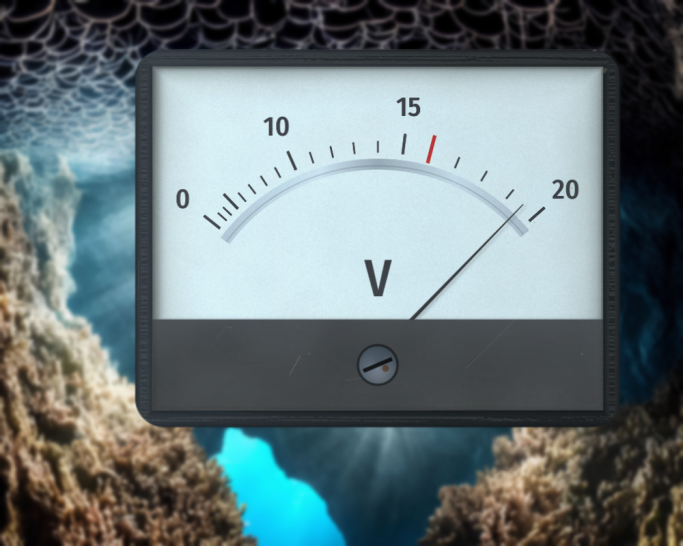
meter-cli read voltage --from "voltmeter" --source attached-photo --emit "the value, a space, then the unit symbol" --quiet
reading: 19.5 V
